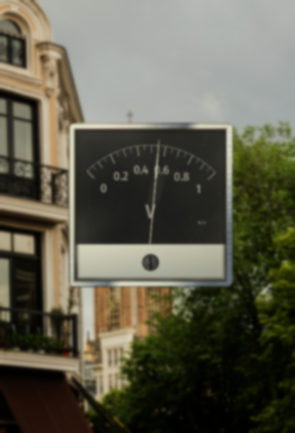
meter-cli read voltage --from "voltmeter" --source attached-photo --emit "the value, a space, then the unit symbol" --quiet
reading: 0.55 V
